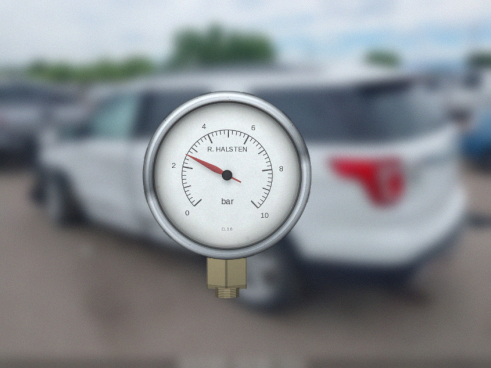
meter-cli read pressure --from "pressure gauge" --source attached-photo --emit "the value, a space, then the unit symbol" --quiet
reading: 2.6 bar
